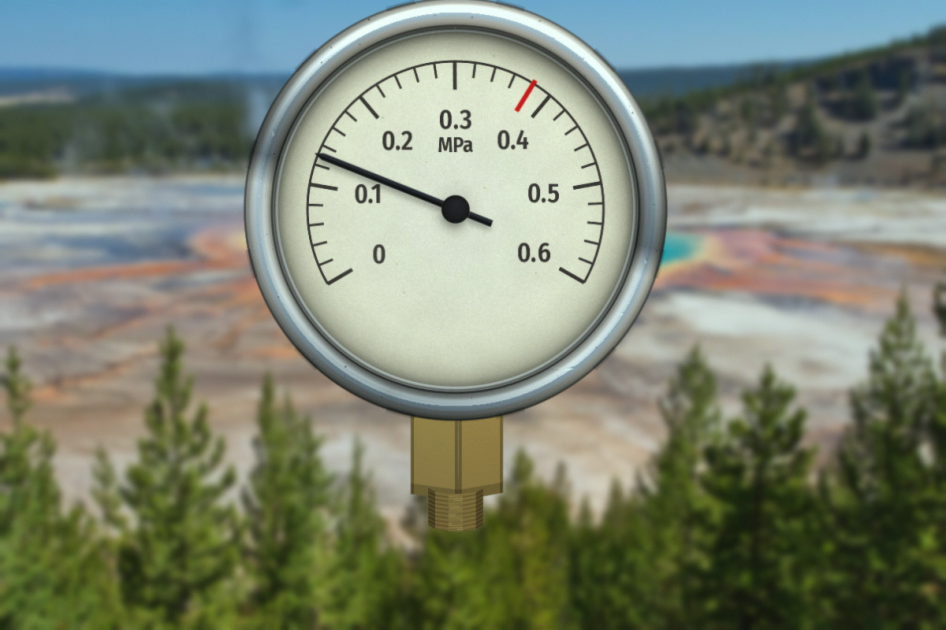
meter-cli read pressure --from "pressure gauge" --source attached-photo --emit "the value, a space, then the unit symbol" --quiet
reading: 0.13 MPa
